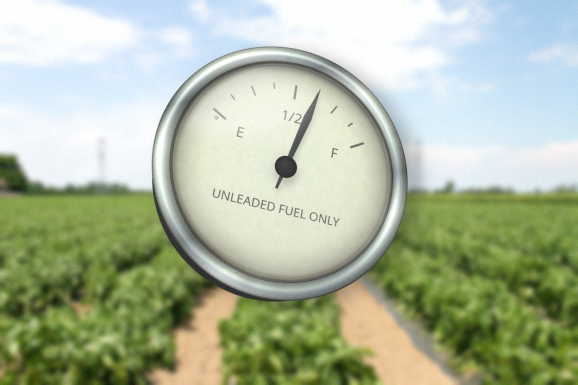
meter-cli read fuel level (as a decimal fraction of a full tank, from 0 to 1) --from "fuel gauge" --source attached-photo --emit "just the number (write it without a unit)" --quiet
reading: 0.625
